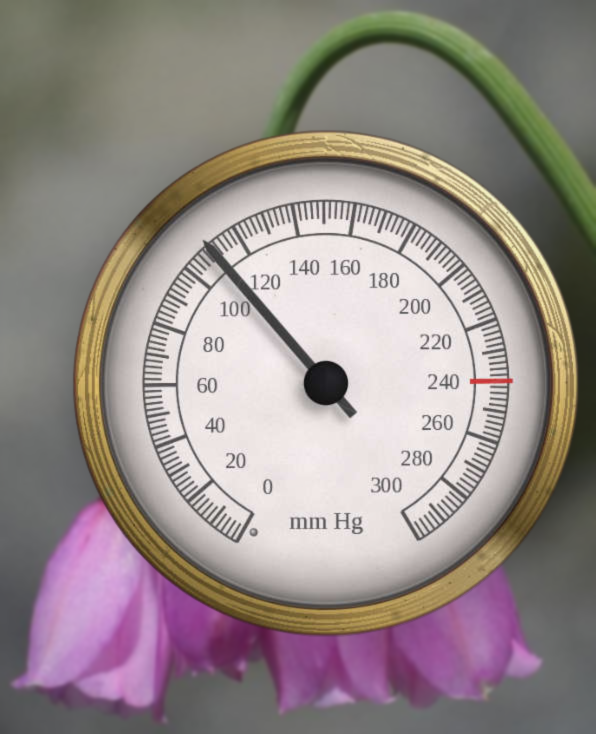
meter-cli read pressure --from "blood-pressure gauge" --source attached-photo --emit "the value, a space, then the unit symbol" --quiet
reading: 110 mmHg
